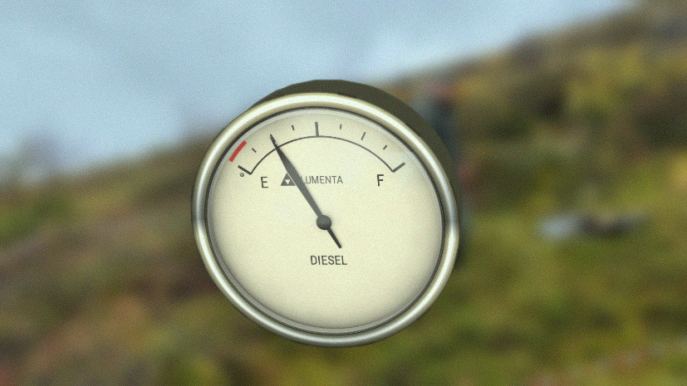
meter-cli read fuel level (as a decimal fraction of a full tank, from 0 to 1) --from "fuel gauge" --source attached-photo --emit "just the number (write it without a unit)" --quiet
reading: 0.25
